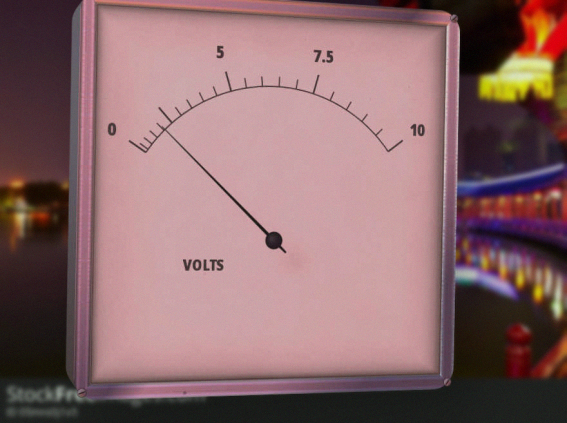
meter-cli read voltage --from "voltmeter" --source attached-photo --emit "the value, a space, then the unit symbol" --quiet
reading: 2 V
